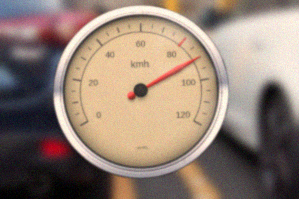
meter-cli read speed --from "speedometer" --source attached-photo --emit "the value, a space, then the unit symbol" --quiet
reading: 90 km/h
